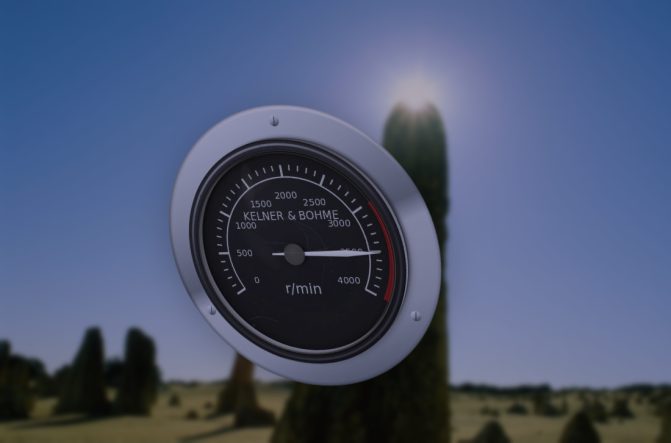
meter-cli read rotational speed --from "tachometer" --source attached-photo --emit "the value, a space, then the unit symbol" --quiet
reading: 3500 rpm
